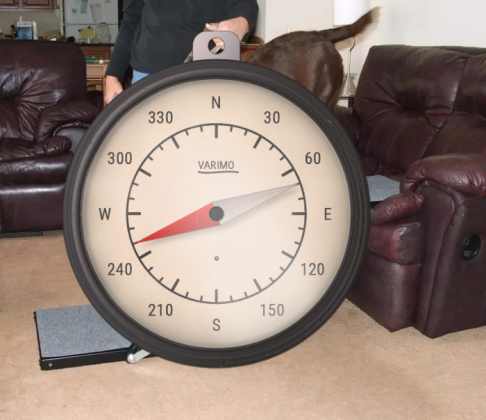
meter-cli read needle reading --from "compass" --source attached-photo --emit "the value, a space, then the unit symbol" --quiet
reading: 250 °
